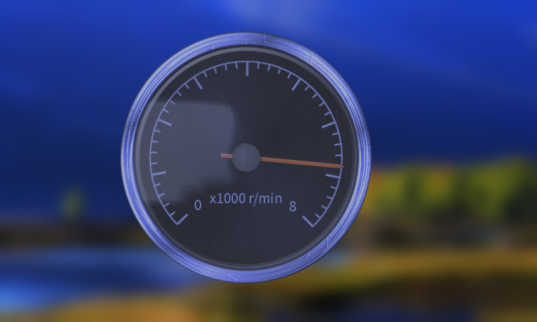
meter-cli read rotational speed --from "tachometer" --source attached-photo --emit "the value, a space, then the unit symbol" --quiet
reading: 6800 rpm
